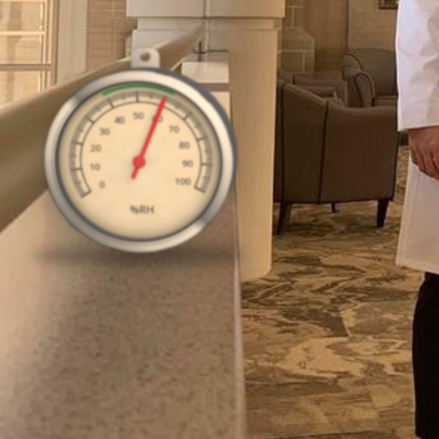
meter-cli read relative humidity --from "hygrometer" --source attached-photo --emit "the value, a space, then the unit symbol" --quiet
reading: 60 %
